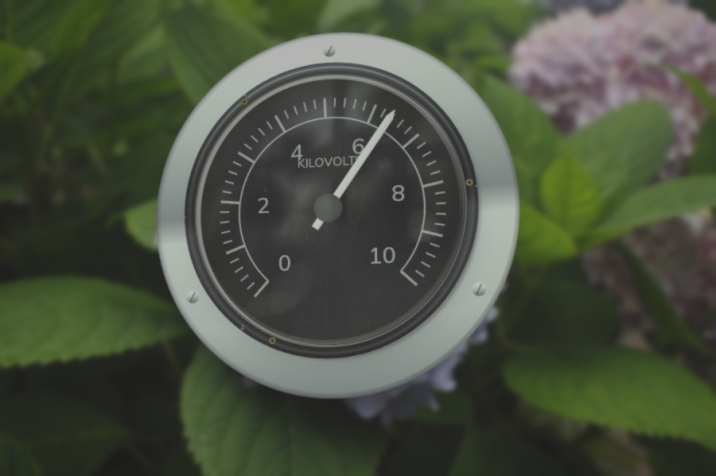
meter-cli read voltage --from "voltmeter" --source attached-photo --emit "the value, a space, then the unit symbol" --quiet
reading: 6.4 kV
